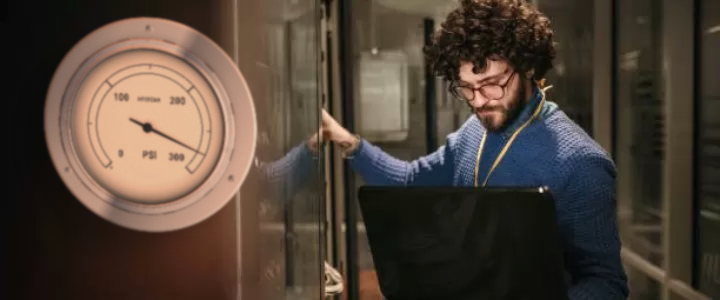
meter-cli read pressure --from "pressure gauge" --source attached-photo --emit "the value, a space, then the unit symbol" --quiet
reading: 275 psi
